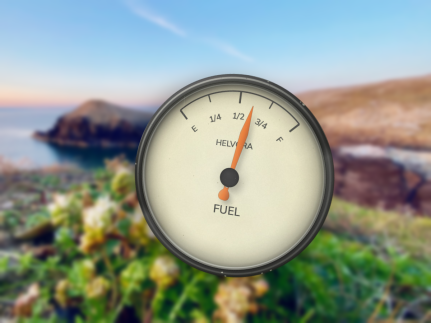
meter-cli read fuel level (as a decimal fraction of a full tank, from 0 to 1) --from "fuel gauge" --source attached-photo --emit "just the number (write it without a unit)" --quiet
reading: 0.625
